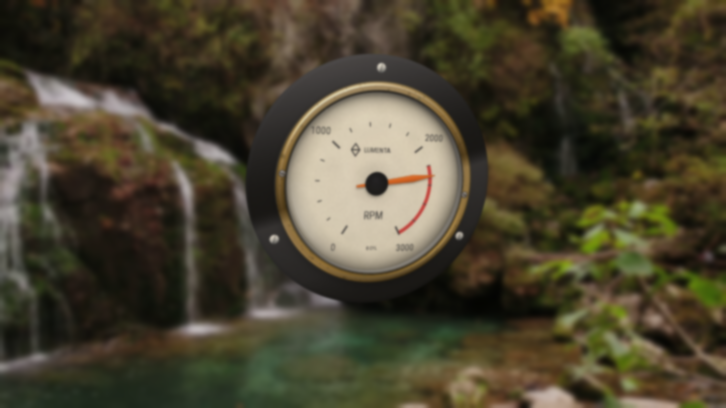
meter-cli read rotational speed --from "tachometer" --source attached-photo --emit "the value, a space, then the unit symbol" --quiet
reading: 2300 rpm
